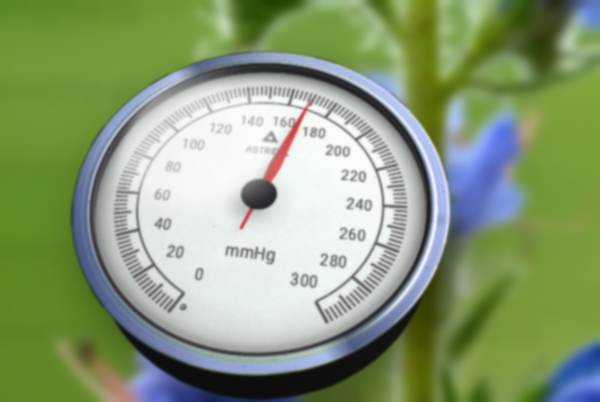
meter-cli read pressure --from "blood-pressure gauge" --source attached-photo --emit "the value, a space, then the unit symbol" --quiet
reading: 170 mmHg
